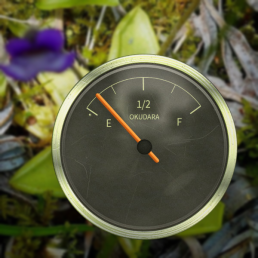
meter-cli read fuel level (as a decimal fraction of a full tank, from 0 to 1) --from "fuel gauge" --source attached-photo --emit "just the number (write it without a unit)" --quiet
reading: 0.125
